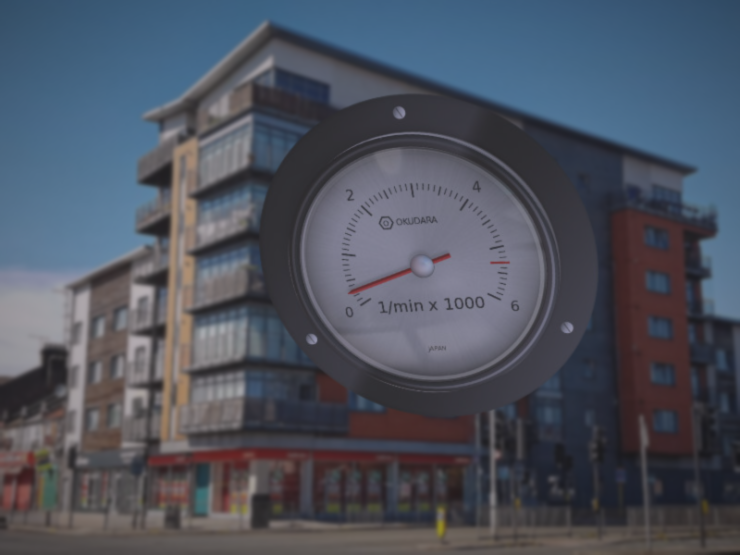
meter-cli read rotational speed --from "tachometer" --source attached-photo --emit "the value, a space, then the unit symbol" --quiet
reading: 300 rpm
